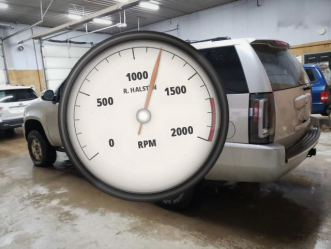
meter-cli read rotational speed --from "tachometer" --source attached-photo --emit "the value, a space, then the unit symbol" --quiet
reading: 1200 rpm
